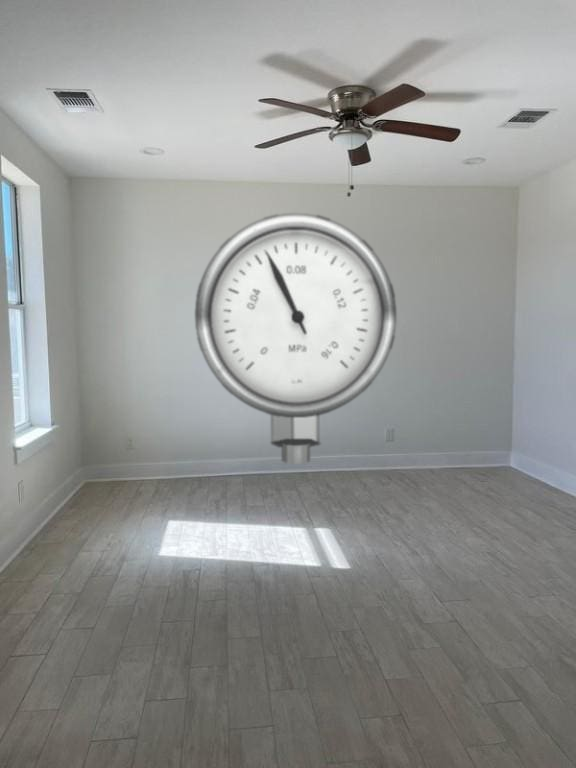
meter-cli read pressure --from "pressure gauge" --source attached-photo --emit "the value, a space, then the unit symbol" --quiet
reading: 0.065 MPa
